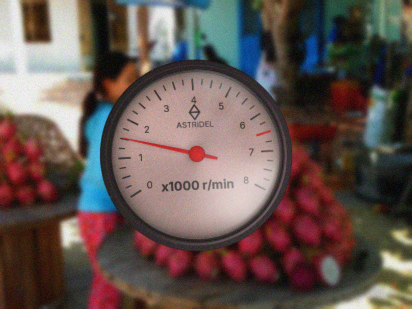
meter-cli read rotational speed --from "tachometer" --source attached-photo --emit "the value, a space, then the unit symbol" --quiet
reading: 1500 rpm
